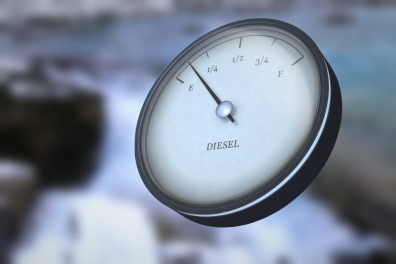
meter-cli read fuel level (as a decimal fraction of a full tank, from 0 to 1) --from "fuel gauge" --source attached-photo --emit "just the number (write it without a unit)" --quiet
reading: 0.125
